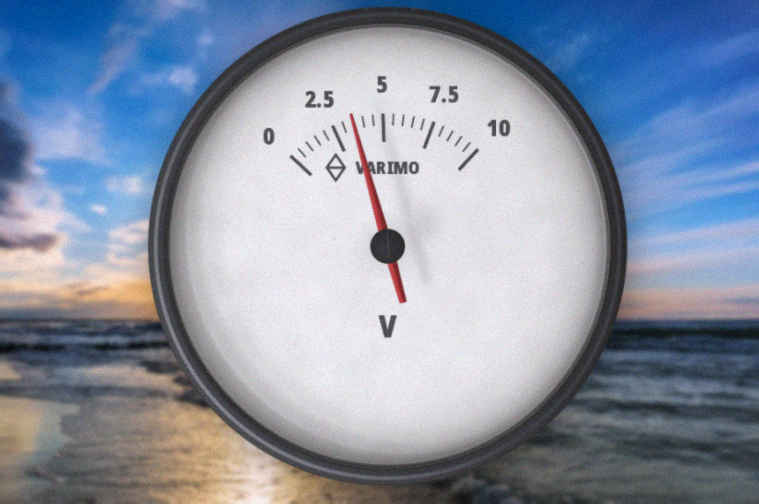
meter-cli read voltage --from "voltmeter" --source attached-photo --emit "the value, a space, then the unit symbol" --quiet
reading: 3.5 V
